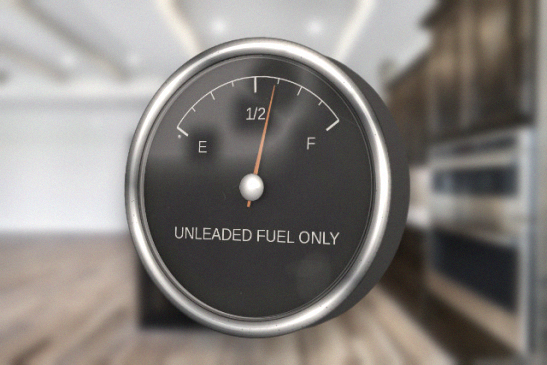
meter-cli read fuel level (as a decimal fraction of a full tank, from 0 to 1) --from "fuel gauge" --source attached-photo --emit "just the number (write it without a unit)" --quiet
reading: 0.625
